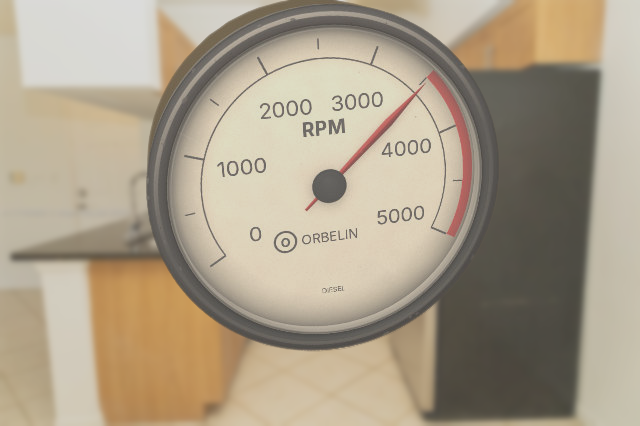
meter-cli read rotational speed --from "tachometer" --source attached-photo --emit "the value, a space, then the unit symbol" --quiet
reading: 3500 rpm
